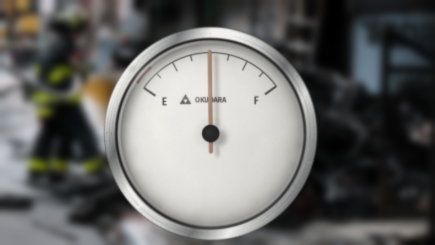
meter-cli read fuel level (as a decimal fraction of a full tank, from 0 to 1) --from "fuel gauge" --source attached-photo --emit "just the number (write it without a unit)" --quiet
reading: 0.5
